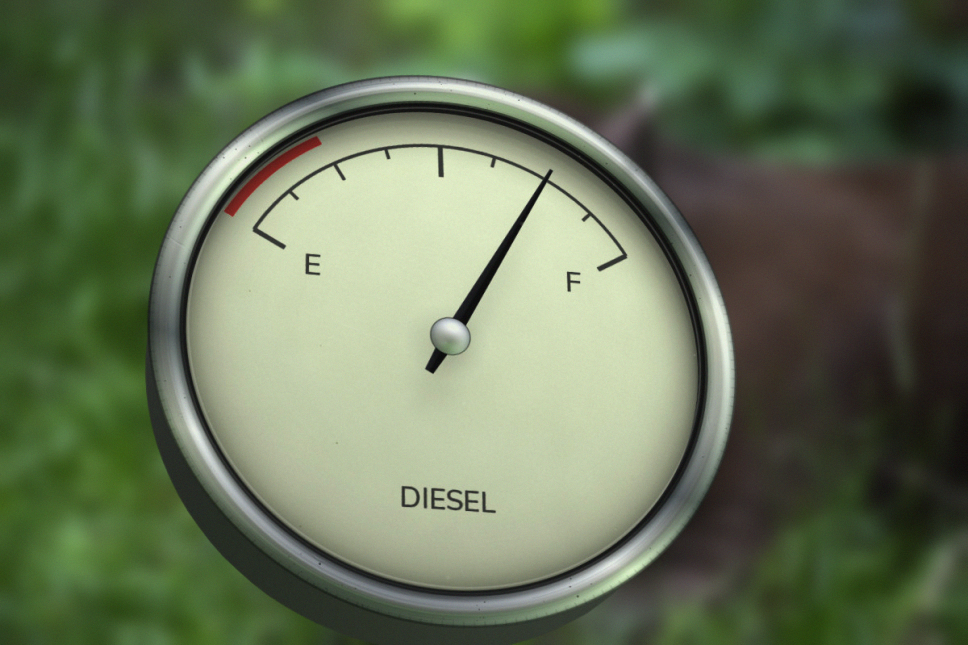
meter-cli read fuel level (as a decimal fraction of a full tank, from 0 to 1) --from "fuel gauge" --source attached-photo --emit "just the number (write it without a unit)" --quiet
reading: 0.75
